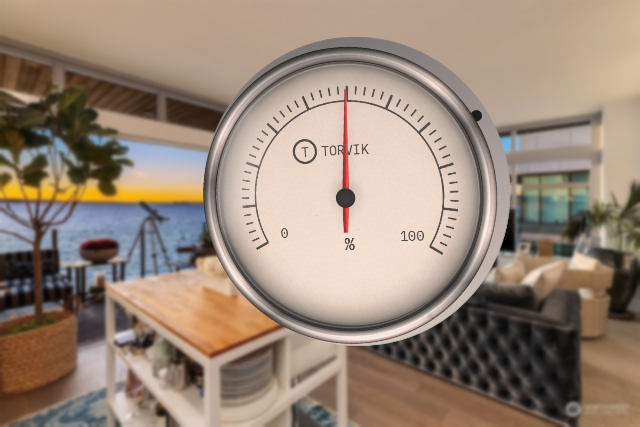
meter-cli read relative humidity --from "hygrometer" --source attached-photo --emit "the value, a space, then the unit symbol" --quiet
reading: 50 %
